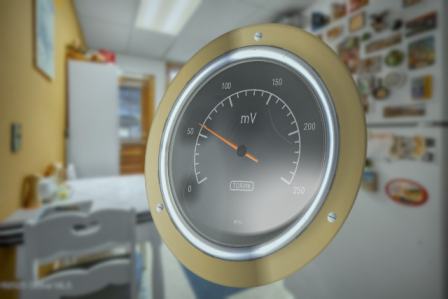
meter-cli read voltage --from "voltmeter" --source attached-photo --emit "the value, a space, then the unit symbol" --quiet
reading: 60 mV
